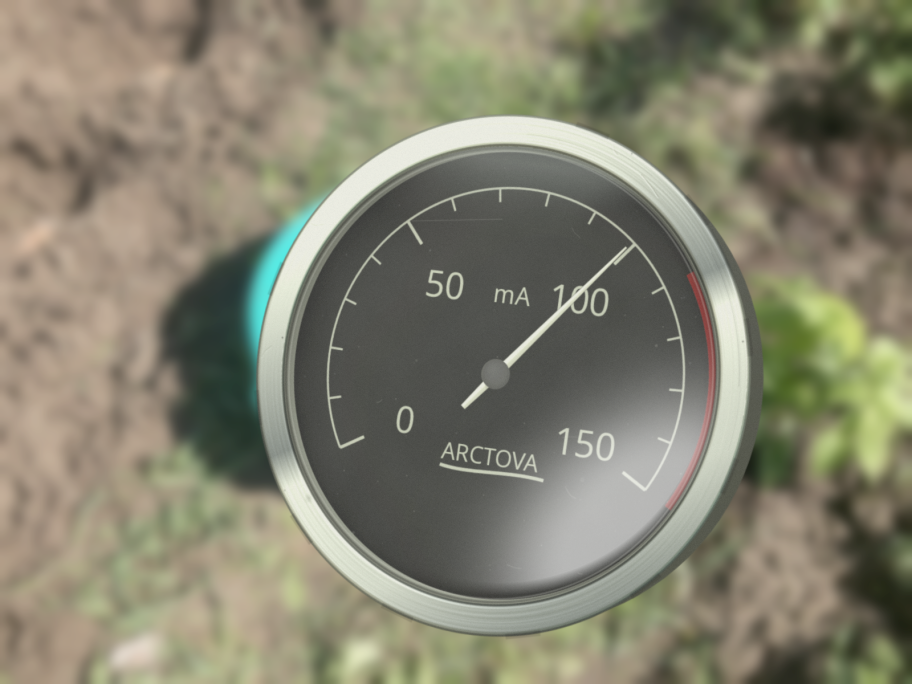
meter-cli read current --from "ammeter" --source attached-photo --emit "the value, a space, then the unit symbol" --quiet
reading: 100 mA
